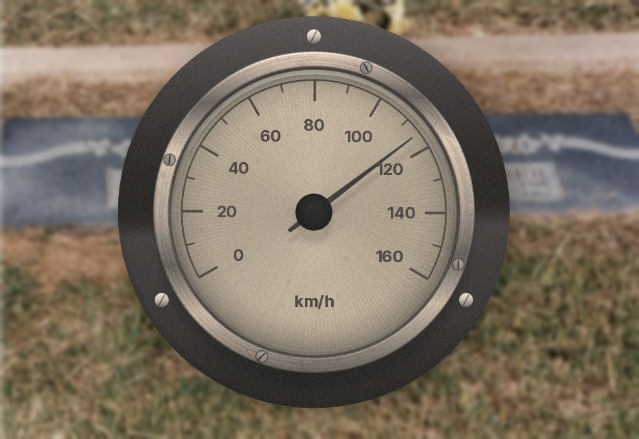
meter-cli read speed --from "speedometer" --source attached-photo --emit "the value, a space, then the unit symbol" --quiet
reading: 115 km/h
